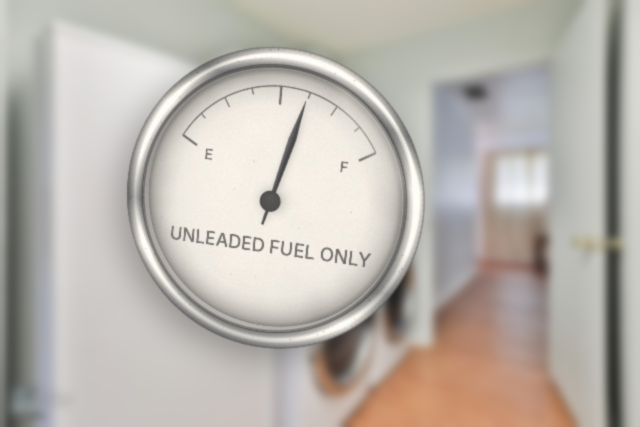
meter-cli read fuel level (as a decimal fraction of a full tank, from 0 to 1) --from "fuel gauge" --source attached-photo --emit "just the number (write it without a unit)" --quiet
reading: 0.625
